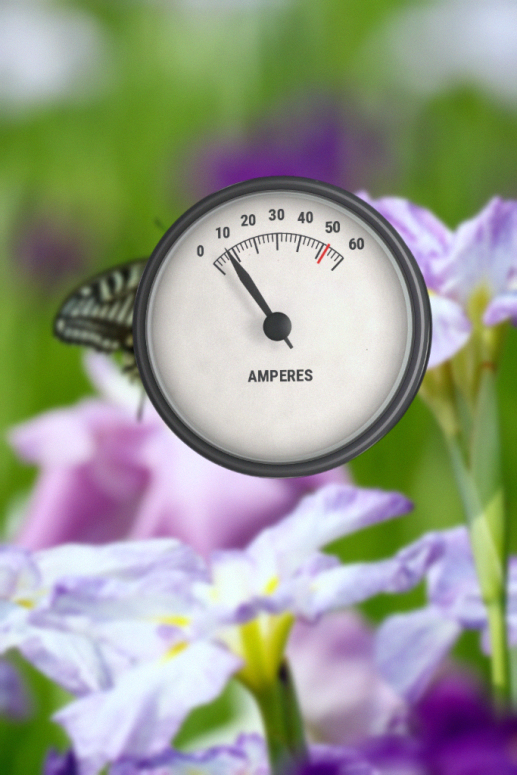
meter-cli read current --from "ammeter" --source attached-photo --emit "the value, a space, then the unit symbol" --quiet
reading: 8 A
